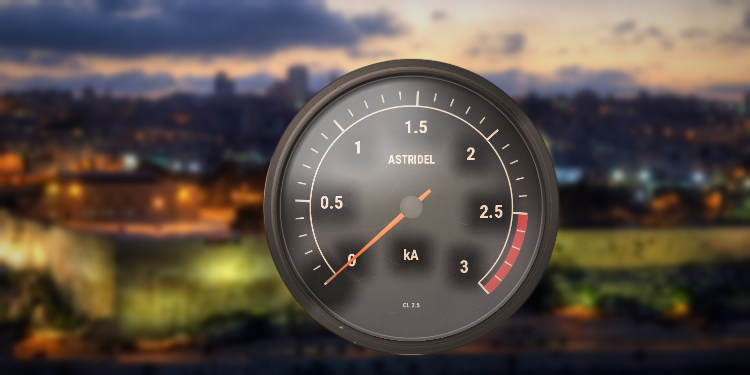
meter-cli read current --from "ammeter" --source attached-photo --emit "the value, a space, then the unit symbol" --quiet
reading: 0 kA
